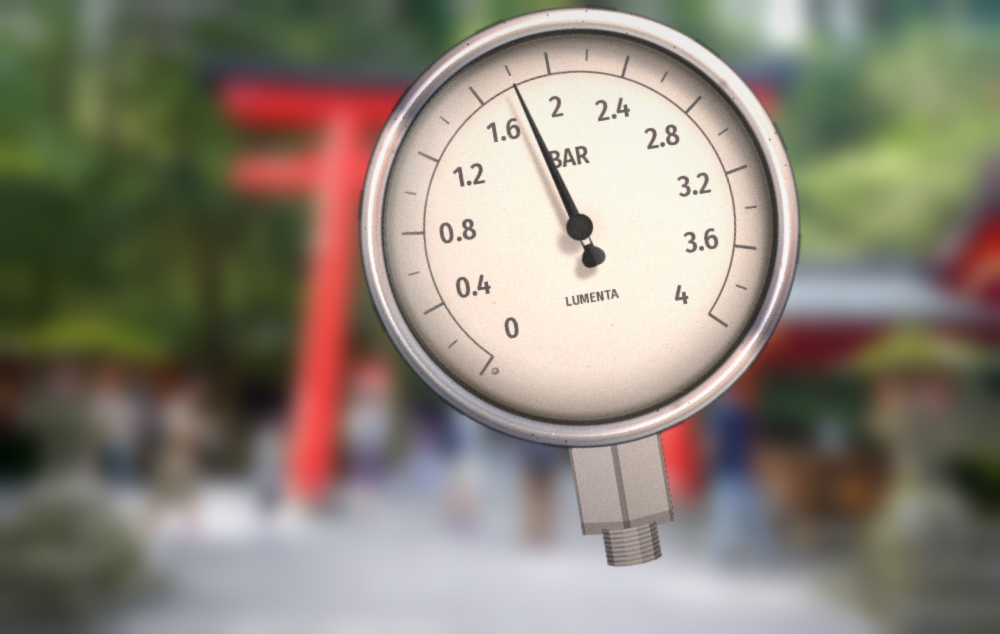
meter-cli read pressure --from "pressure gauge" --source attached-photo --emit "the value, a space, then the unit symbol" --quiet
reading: 1.8 bar
